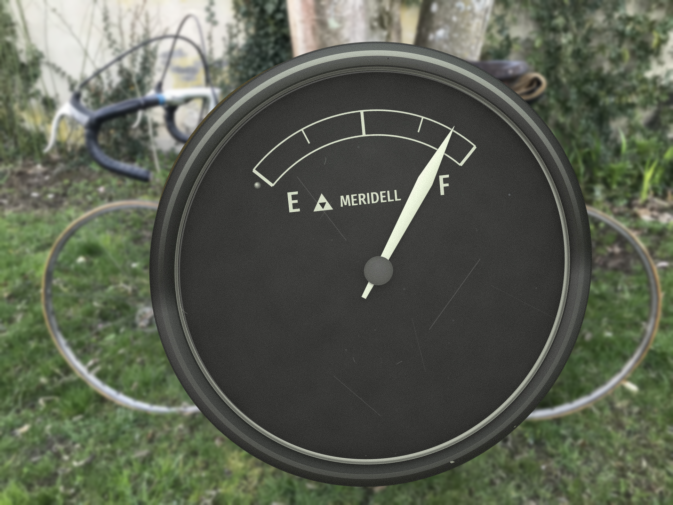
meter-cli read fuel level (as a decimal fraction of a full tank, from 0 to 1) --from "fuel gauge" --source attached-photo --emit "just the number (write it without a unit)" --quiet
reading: 0.875
